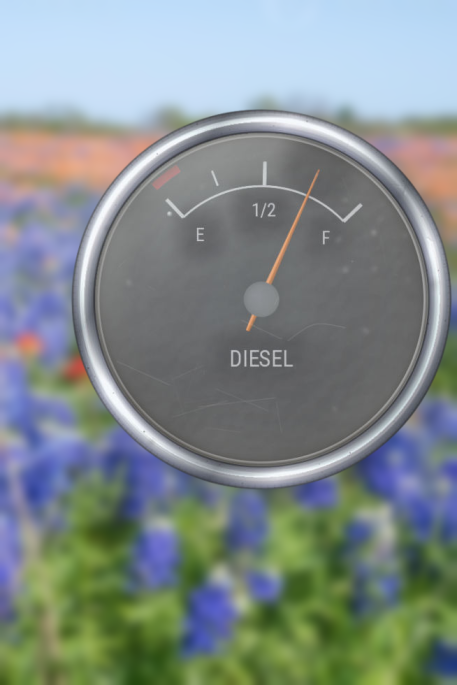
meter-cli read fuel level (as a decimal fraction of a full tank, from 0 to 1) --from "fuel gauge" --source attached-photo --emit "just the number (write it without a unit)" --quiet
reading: 0.75
